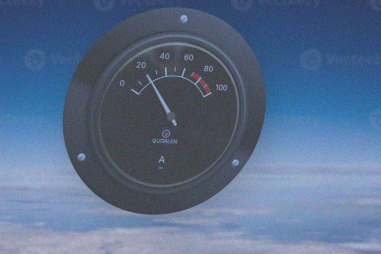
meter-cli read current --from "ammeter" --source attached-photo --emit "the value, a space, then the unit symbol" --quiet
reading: 20 A
